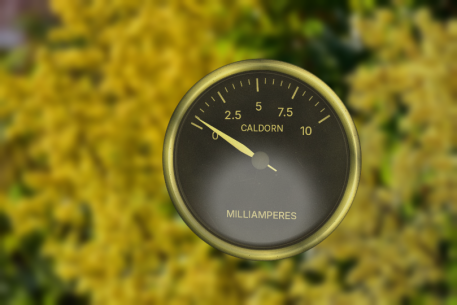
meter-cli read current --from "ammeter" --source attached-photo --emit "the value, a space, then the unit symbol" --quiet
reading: 0.5 mA
